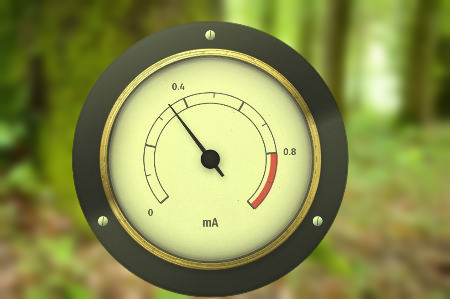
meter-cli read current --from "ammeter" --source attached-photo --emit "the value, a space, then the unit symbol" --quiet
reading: 0.35 mA
